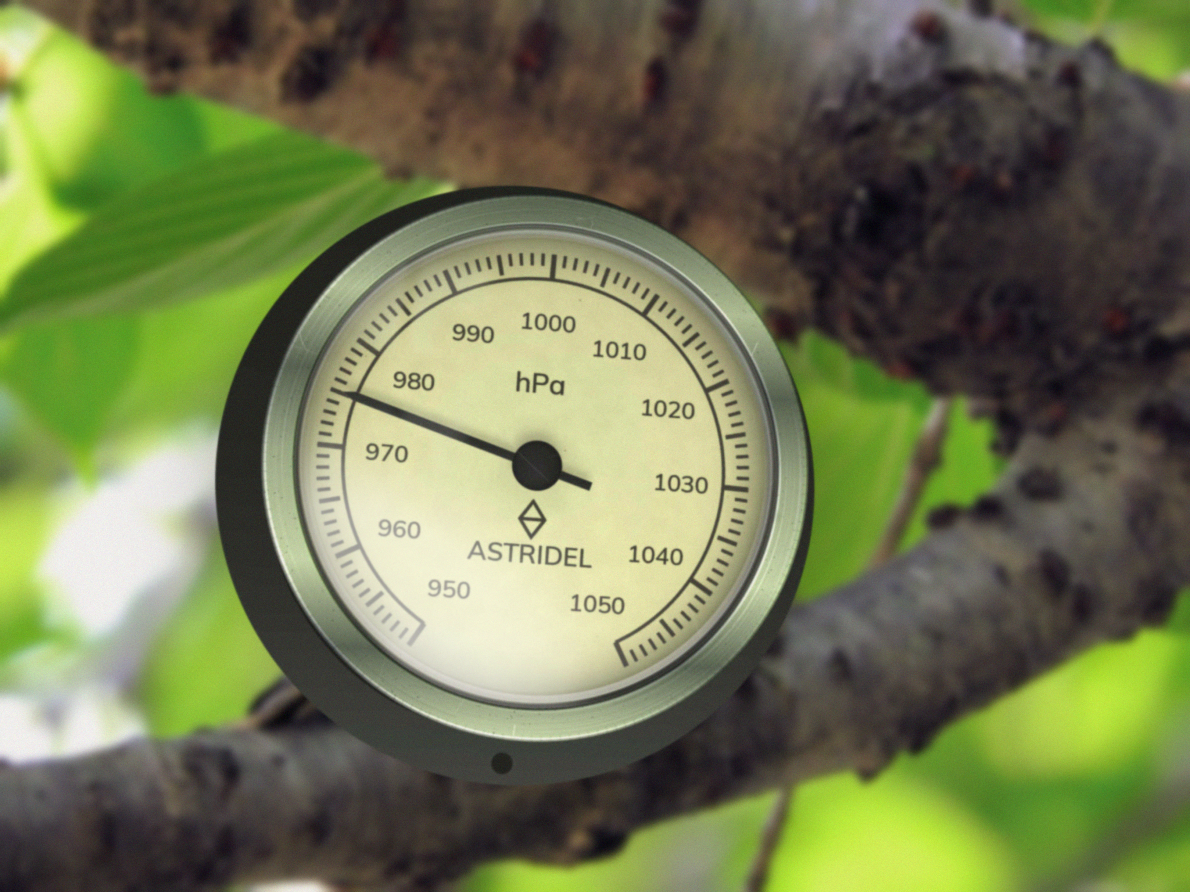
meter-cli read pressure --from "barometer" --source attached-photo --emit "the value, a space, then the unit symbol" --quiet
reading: 975 hPa
